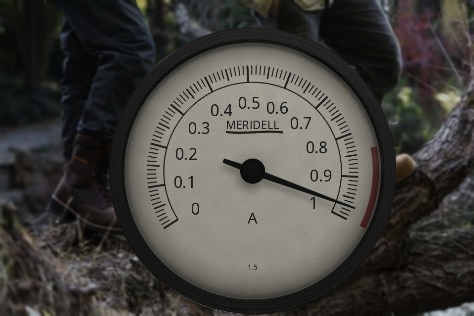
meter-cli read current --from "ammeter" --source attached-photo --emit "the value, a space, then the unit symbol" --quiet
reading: 0.97 A
